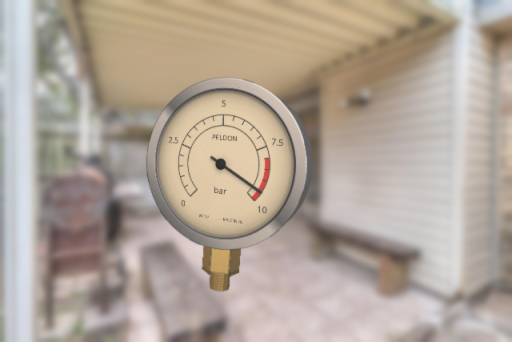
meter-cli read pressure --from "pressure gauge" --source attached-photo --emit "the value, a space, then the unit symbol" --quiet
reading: 9.5 bar
